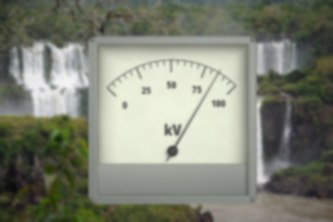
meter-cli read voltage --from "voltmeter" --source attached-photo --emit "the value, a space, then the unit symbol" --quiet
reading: 85 kV
